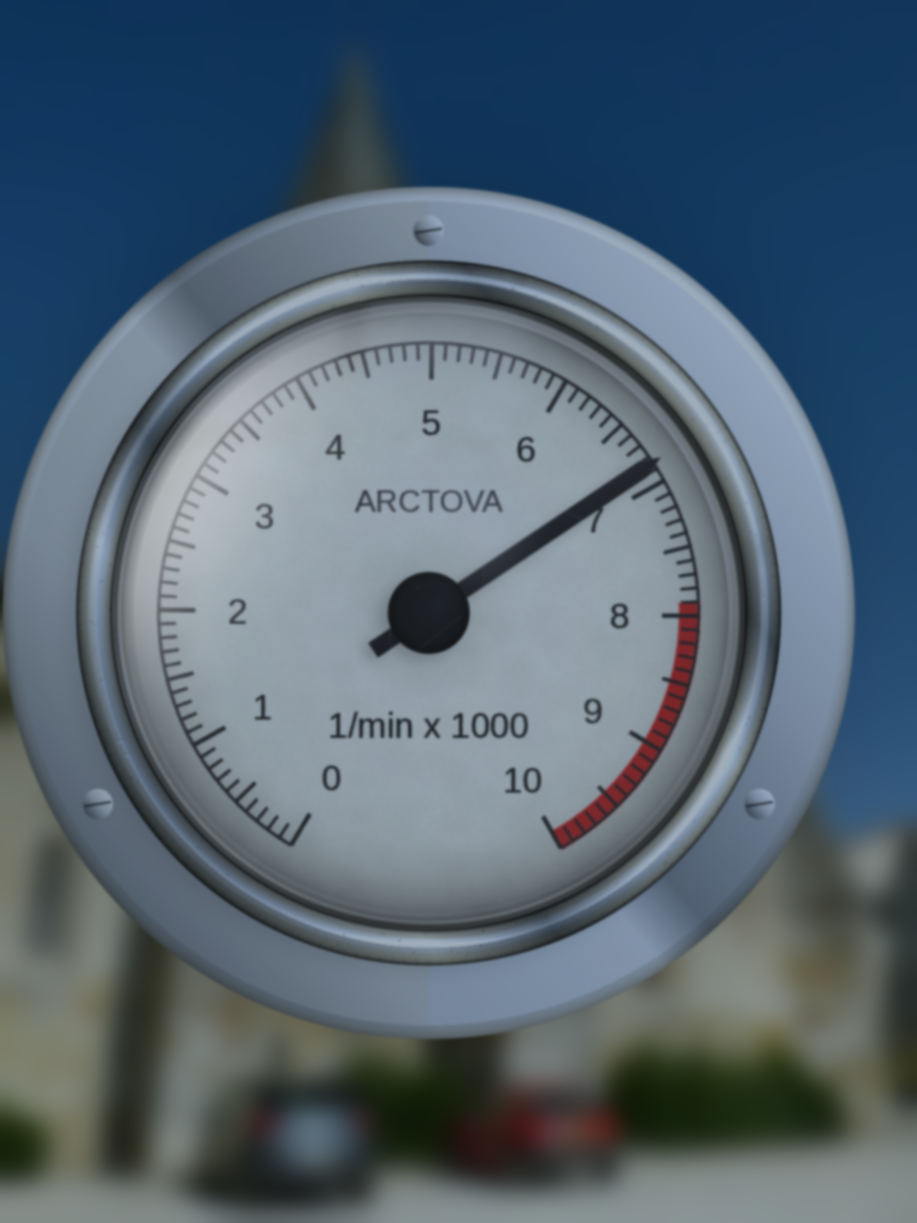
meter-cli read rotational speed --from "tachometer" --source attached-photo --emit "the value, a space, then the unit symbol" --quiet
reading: 6850 rpm
